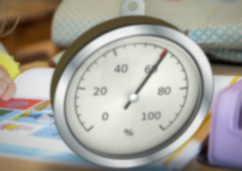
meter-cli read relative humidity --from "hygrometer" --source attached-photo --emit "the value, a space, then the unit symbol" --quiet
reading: 60 %
